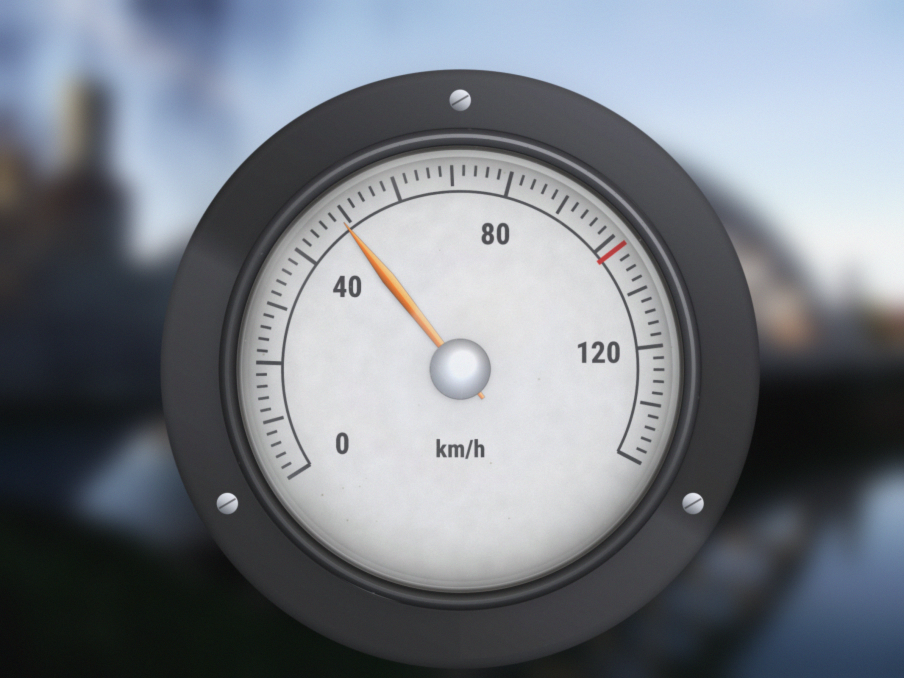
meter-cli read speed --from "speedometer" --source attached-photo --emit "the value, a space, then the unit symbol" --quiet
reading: 49 km/h
